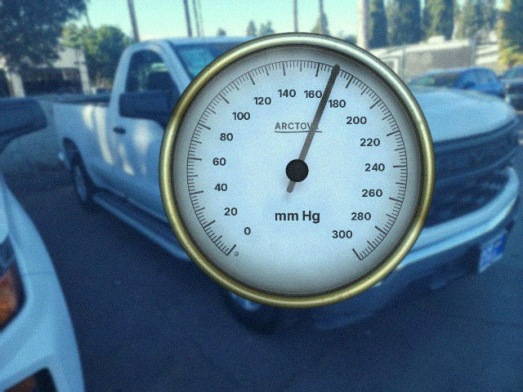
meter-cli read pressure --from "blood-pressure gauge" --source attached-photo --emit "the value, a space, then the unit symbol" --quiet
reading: 170 mmHg
